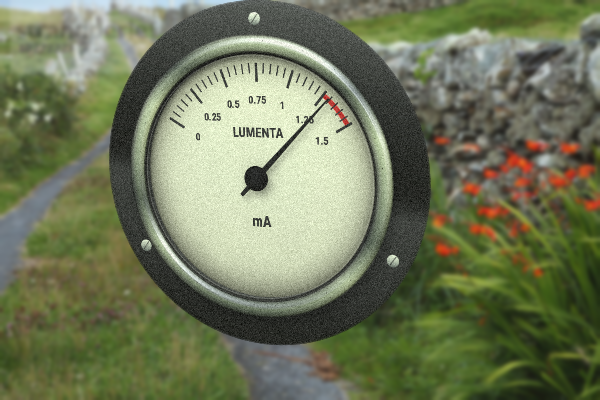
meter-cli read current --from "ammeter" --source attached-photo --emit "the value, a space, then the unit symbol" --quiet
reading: 1.3 mA
